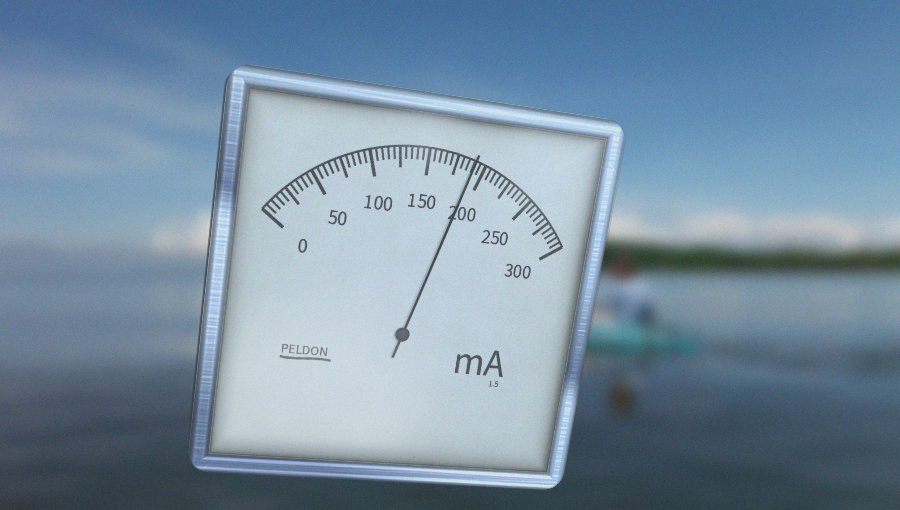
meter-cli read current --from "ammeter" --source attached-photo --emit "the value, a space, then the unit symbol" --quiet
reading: 190 mA
